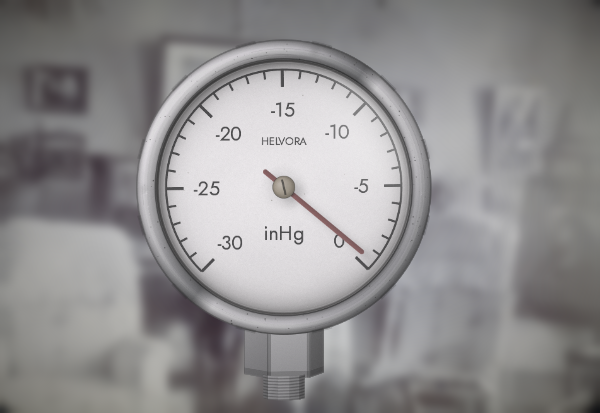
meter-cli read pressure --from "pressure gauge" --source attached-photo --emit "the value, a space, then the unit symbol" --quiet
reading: -0.5 inHg
